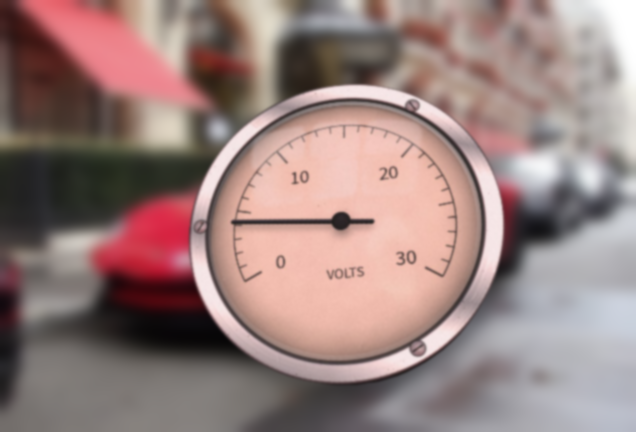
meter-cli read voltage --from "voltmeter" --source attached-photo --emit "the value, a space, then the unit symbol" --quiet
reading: 4 V
